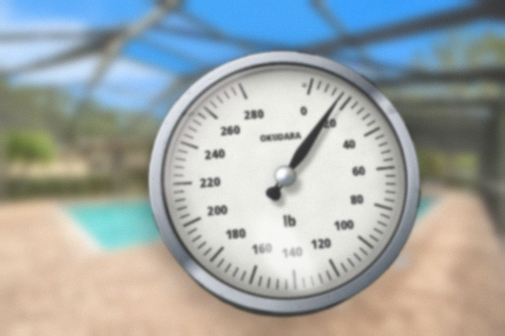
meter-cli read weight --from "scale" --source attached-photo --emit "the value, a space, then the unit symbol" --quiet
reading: 16 lb
